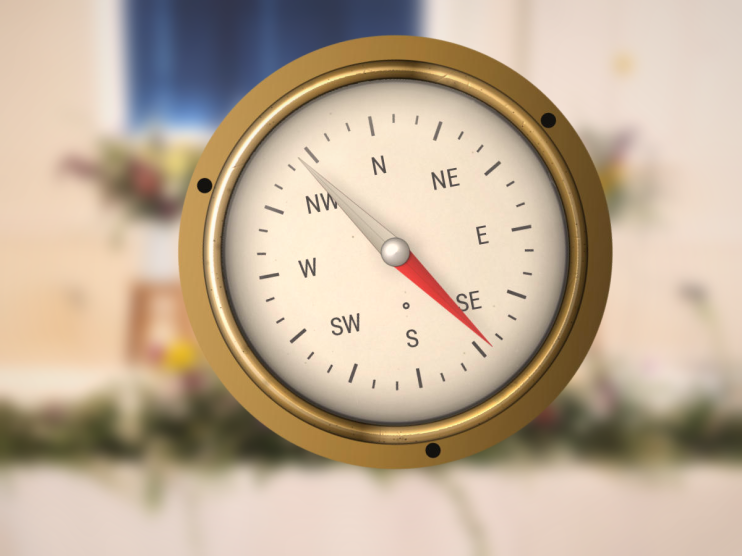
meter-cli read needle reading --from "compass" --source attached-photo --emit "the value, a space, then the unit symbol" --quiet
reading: 145 °
